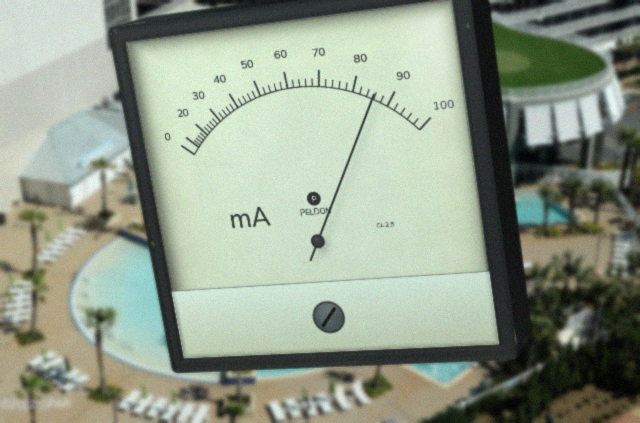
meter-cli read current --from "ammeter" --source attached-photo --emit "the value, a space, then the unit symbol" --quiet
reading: 86 mA
